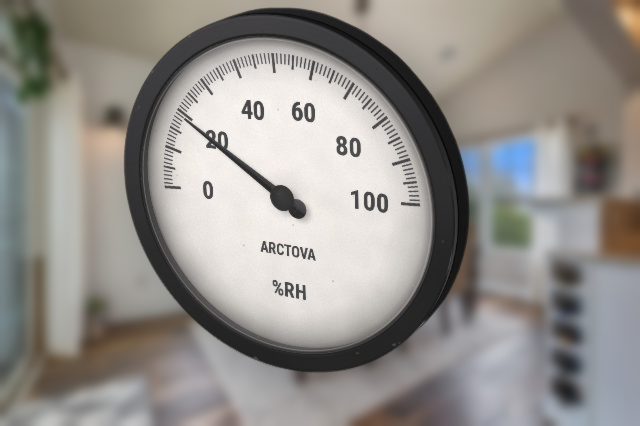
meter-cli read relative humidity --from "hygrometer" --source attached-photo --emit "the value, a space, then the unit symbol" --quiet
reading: 20 %
